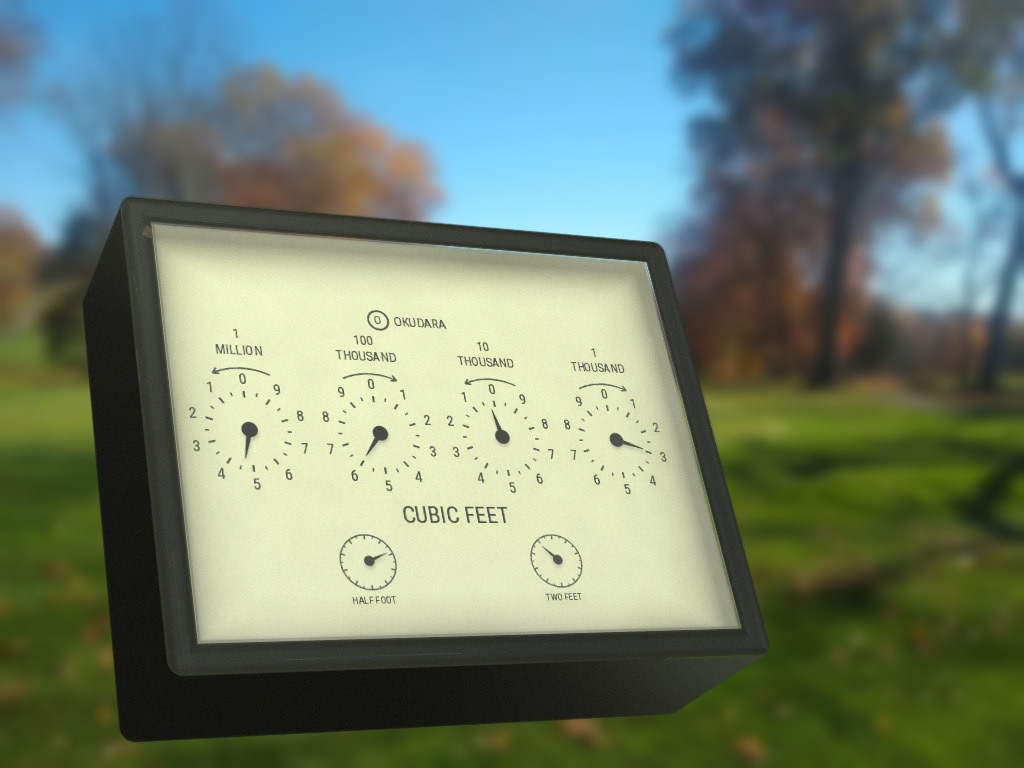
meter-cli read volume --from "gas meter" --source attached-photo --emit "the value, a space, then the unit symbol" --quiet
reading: 460300 ft³
